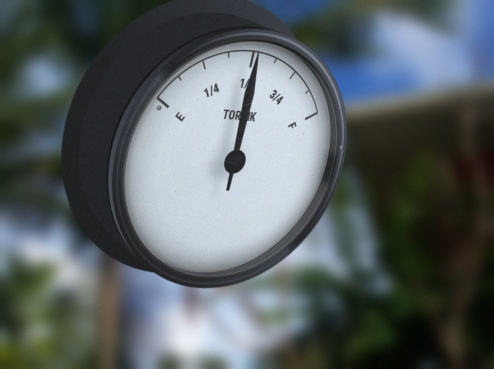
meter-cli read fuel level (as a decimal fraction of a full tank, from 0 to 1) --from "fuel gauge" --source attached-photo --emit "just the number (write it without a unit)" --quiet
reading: 0.5
